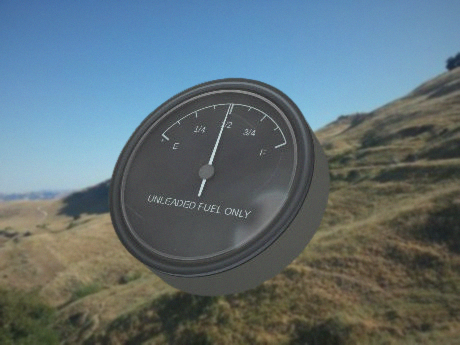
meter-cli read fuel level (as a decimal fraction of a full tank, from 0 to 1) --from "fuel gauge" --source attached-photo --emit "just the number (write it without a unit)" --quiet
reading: 0.5
